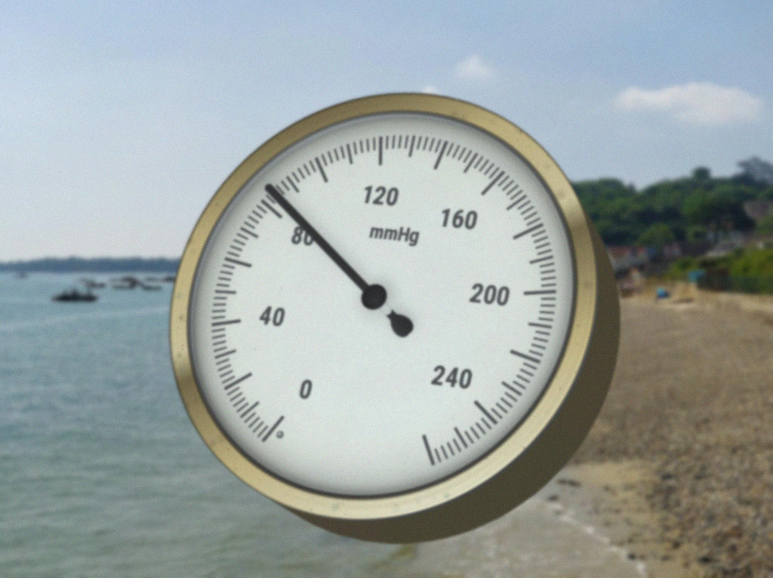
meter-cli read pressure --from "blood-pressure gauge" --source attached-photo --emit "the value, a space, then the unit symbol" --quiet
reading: 84 mmHg
